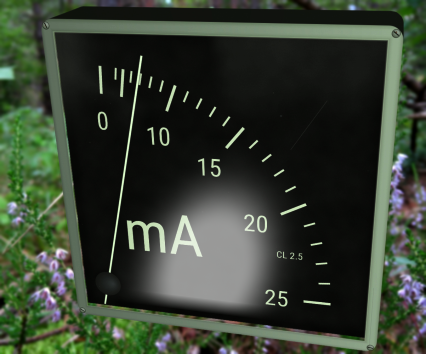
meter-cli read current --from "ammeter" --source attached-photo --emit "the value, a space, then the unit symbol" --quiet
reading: 7 mA
